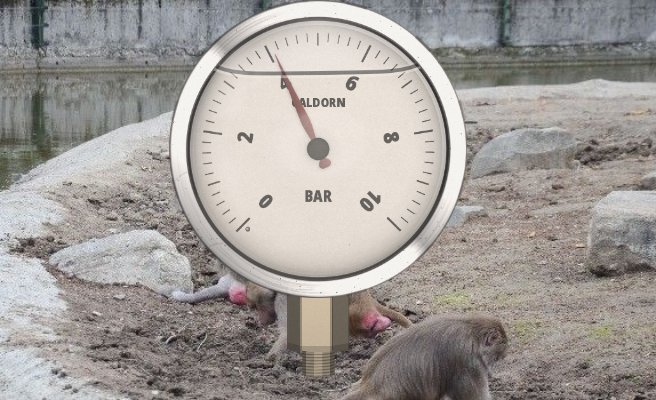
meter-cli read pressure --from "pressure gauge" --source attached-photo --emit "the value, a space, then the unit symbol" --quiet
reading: 4.1 bar
